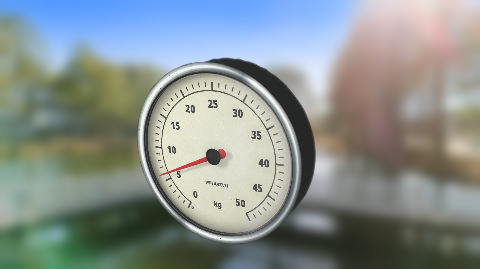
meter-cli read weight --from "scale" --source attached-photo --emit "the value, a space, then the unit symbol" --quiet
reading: 6 kg
